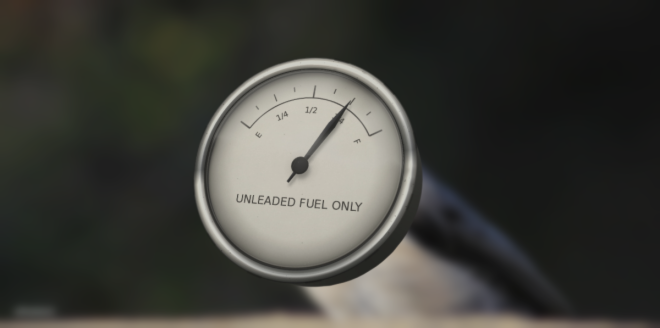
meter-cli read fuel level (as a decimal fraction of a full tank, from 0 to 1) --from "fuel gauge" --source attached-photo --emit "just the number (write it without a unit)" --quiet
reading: 0.75
